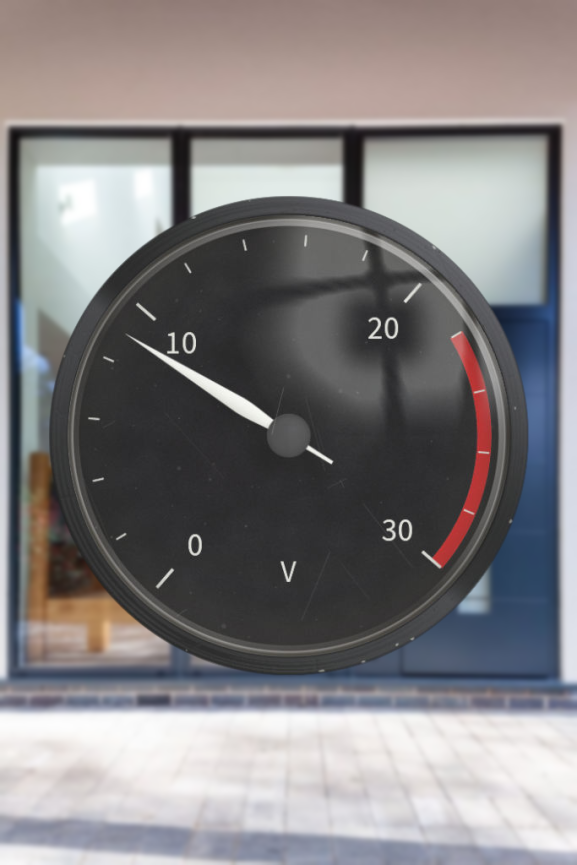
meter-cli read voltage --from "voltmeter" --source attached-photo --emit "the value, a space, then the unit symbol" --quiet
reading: 9 V
